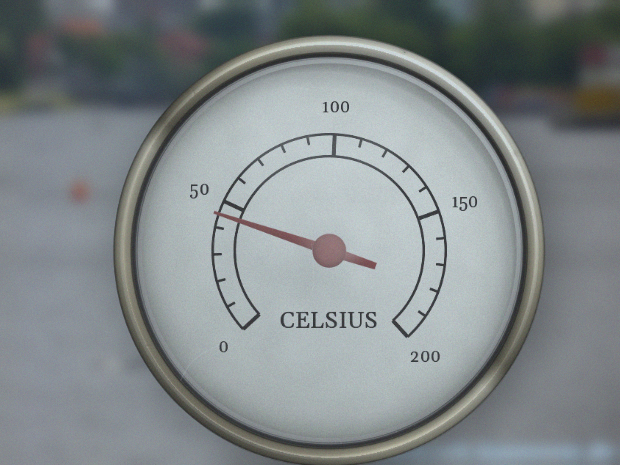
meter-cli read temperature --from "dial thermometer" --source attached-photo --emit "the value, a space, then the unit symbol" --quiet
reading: 45 °C
